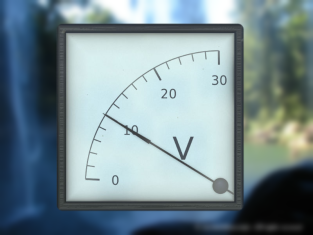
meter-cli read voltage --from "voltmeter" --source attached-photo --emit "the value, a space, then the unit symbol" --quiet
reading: 10 V
